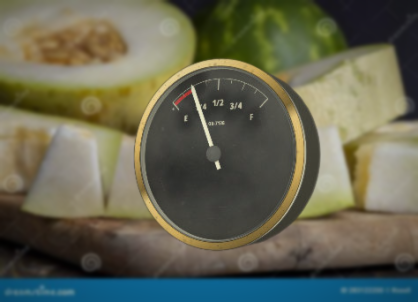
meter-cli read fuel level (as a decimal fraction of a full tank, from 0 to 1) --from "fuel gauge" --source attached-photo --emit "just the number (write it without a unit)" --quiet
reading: 0.25
